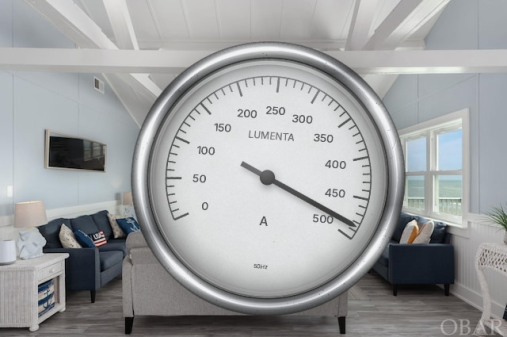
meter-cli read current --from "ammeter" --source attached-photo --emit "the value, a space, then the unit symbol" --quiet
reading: 485 A
